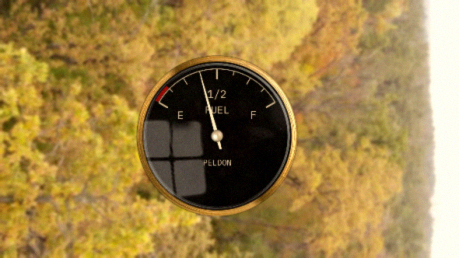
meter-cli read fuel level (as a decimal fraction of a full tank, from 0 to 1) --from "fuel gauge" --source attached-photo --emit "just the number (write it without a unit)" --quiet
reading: 0.375
